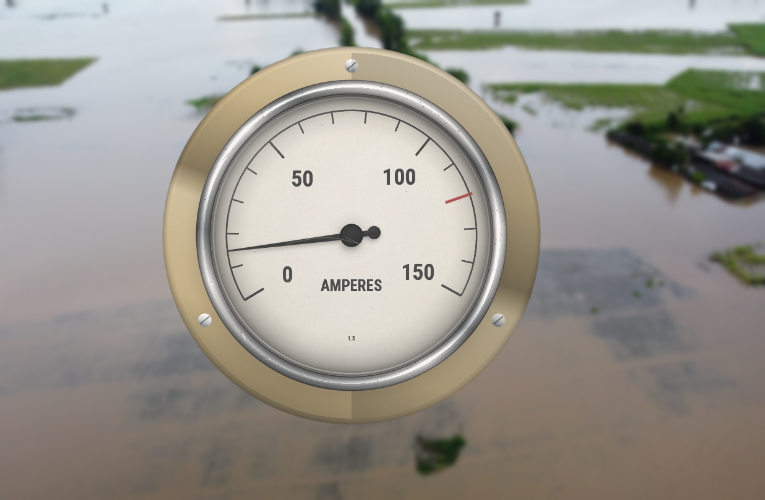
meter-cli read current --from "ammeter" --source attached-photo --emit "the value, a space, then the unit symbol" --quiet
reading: 15 A
